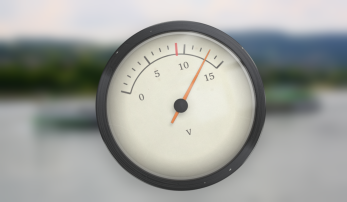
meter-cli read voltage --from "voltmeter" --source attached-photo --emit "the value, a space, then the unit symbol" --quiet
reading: 13 V
